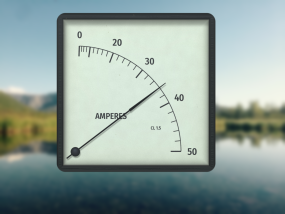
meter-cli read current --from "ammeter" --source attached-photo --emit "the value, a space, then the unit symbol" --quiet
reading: 36 A
